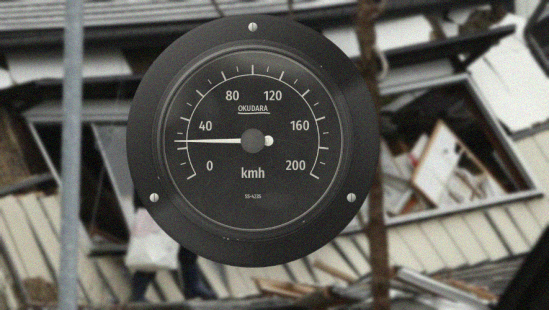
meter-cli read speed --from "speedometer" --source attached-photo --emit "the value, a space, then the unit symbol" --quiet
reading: 25 km/h
